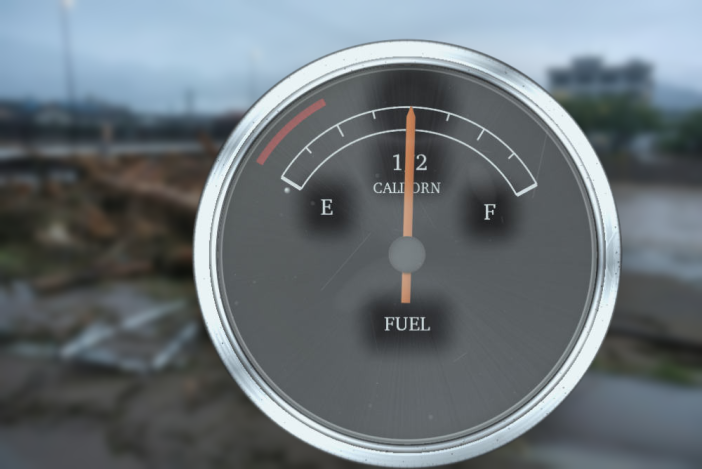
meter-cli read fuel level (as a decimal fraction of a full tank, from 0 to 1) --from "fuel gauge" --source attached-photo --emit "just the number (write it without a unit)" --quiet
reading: 0.5
